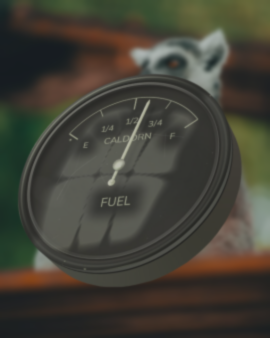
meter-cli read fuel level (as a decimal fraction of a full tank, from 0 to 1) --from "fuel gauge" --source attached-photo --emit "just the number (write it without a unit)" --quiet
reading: 0.625
